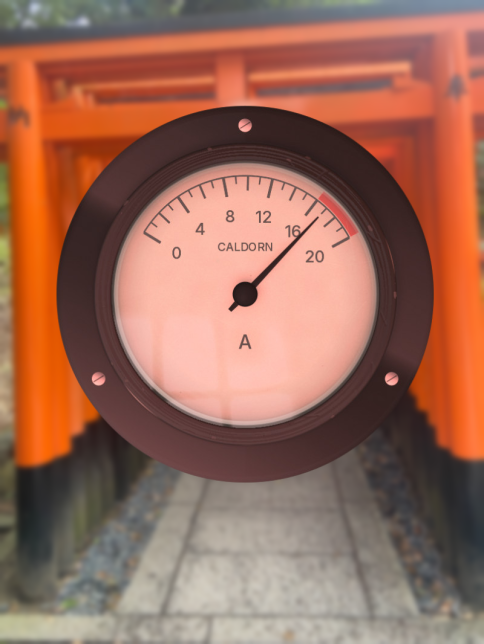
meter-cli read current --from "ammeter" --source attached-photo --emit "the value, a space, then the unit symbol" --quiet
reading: 17 A
